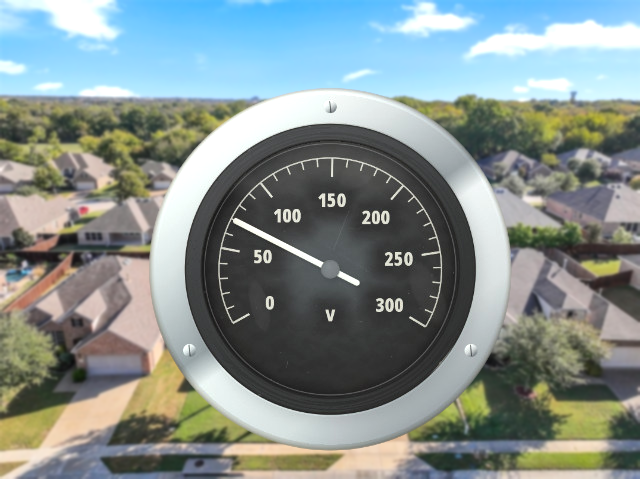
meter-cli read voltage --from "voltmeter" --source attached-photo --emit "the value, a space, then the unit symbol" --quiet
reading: 70 V
